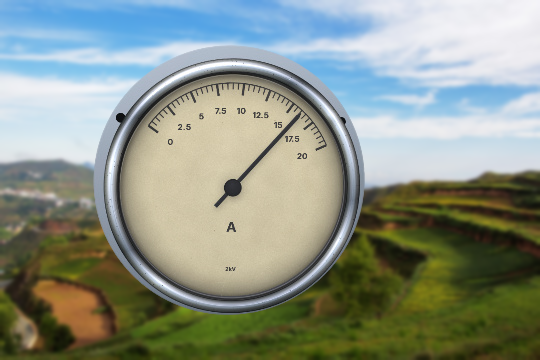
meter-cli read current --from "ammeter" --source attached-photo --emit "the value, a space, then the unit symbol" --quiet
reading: 16 A
